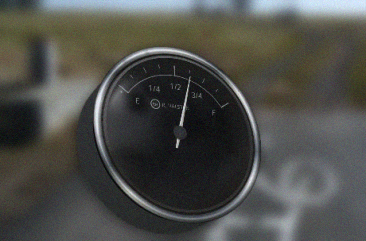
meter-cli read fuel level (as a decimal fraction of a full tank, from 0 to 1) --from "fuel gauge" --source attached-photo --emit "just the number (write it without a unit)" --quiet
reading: 0.625
